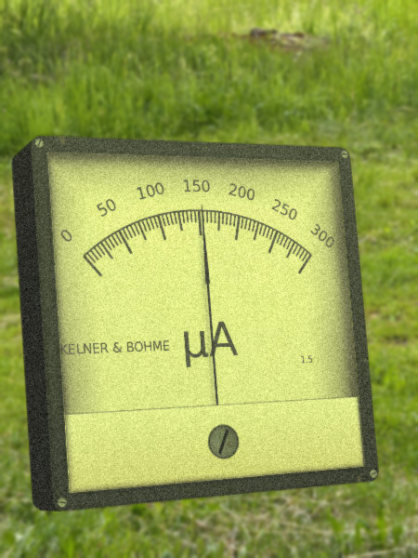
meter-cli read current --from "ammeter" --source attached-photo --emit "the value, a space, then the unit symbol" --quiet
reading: 150 µA
